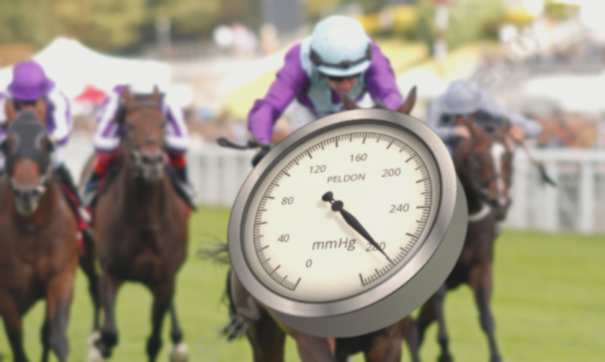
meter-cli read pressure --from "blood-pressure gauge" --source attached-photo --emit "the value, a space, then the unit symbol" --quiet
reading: 280 mmHg
